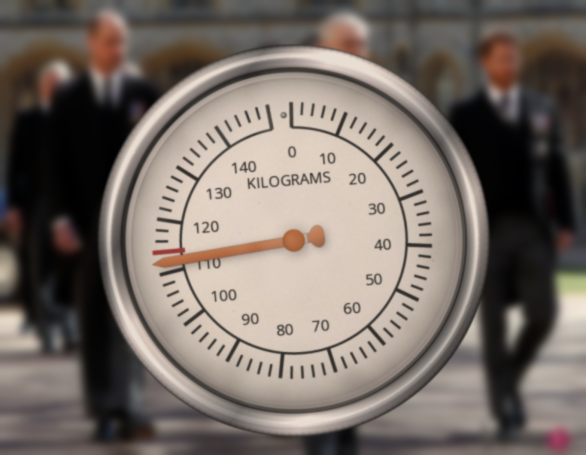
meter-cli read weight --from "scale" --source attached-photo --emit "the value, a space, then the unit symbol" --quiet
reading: 112 kg
